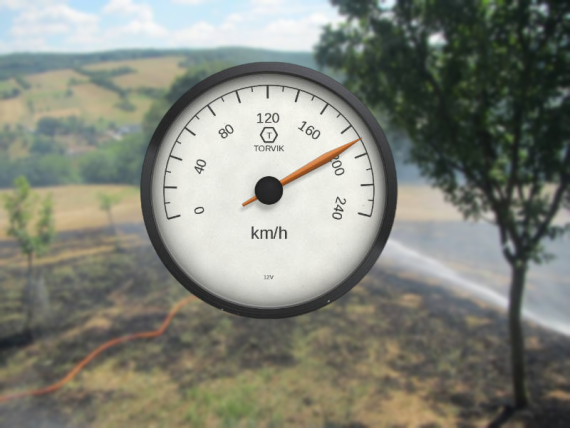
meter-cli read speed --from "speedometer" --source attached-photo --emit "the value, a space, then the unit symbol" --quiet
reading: 190 km/h
